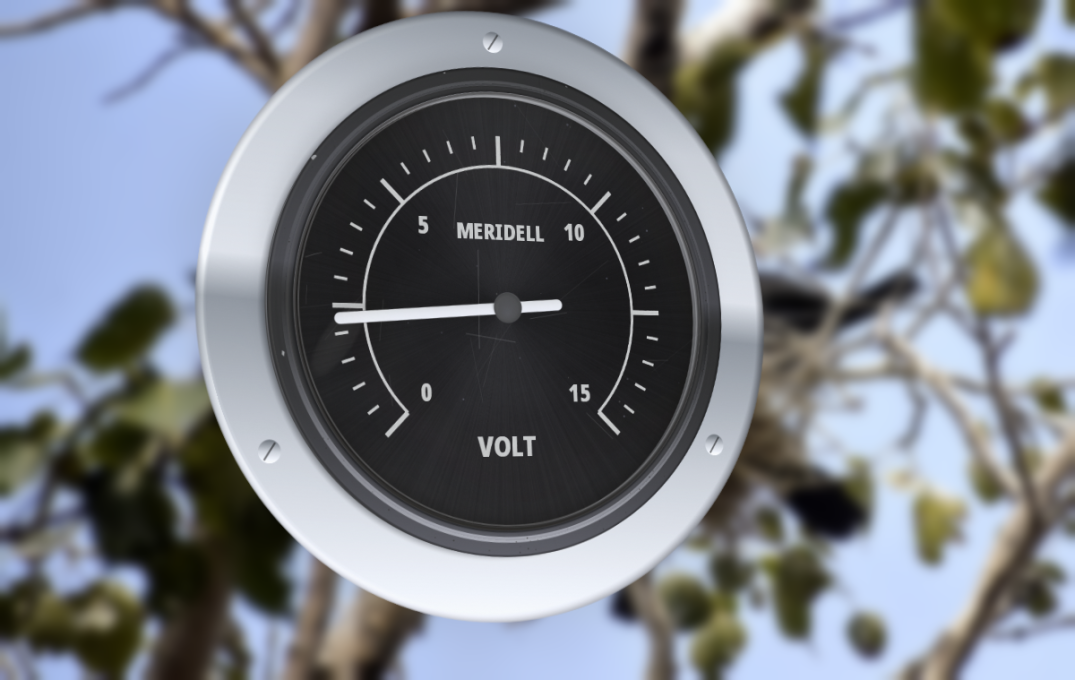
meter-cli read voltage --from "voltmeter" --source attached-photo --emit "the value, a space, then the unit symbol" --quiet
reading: 2.25 V
